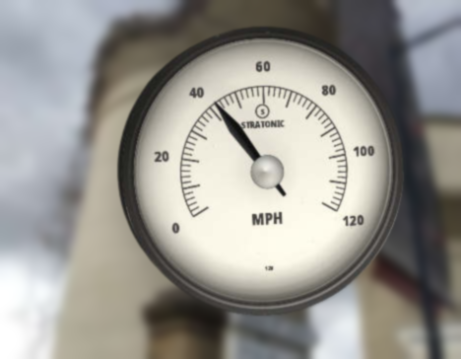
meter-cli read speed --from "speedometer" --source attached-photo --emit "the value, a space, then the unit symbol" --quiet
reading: 42 mph
